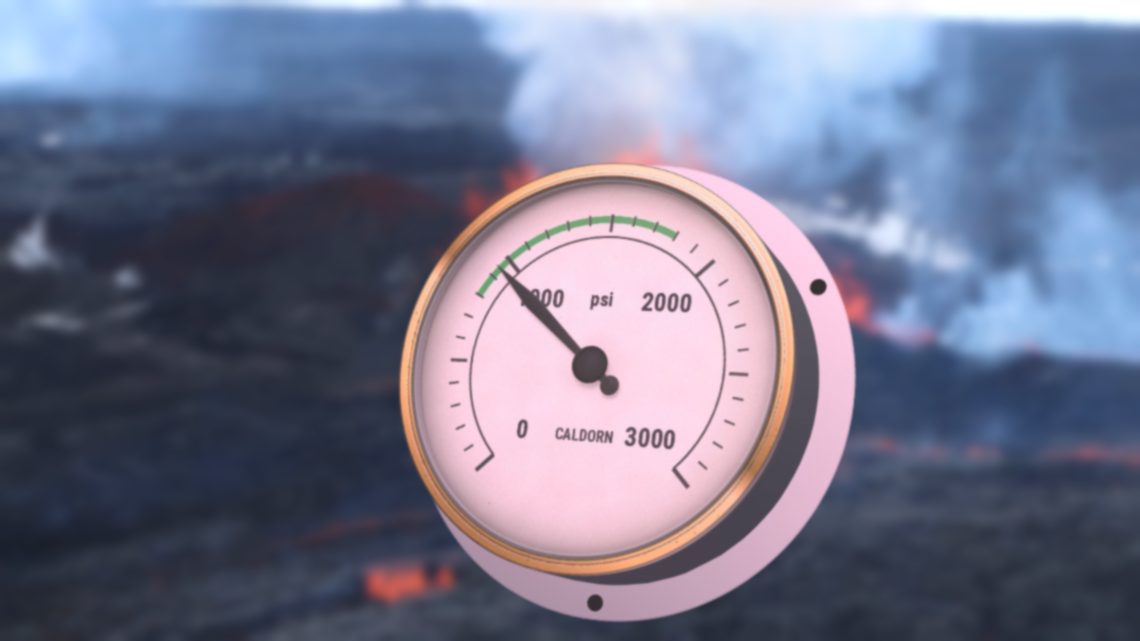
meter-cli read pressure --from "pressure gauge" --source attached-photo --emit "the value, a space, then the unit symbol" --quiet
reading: 950 psi
